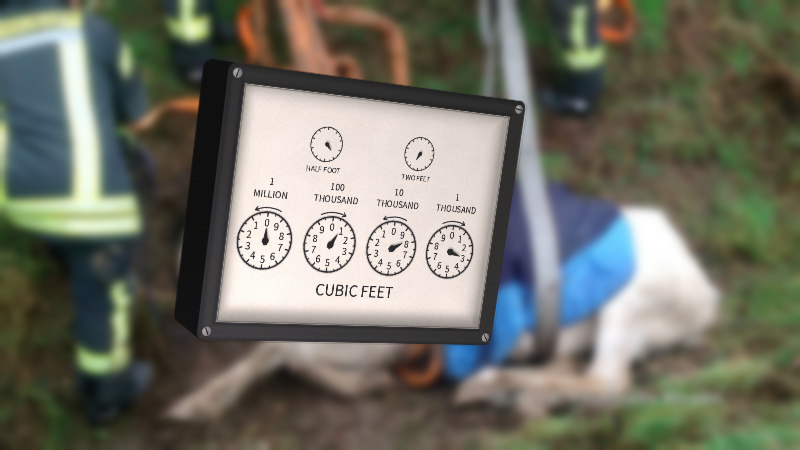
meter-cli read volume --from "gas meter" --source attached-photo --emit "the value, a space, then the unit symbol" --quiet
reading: 8300 ft³
